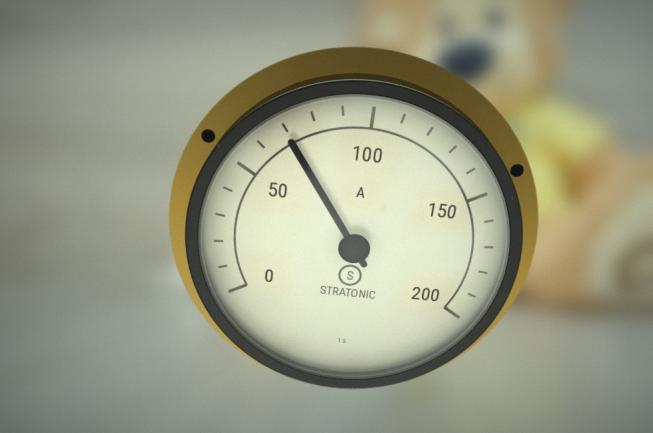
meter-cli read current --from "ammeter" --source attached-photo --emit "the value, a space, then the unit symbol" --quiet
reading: 70 A
